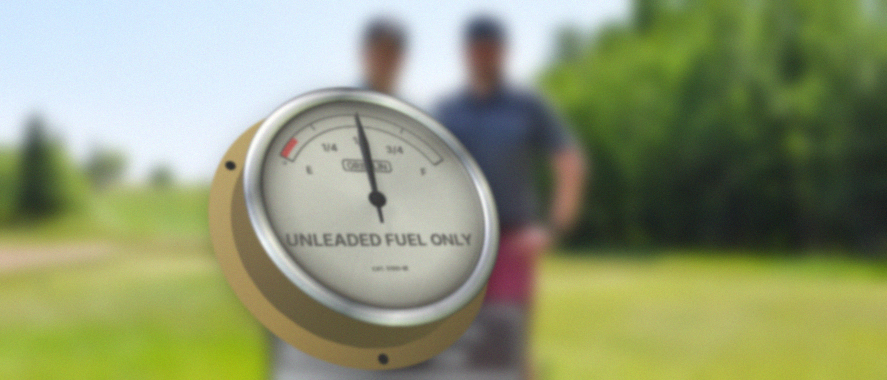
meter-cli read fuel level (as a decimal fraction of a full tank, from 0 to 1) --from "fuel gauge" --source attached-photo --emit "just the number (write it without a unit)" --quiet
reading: 0.5
